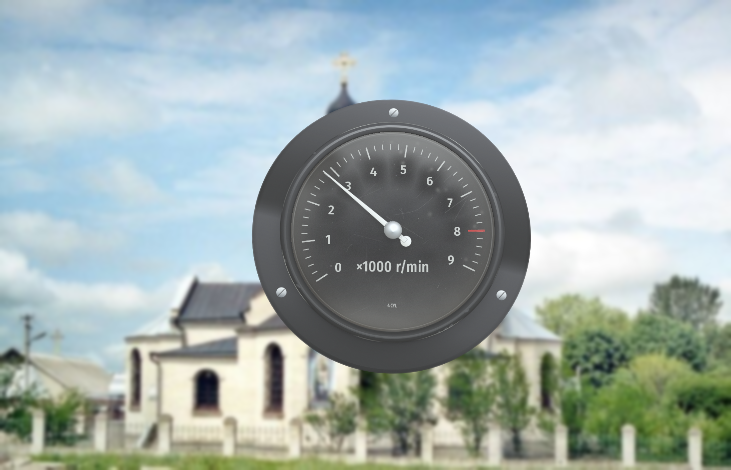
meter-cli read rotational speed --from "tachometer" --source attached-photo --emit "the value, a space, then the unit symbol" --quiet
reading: 2800 rpm
